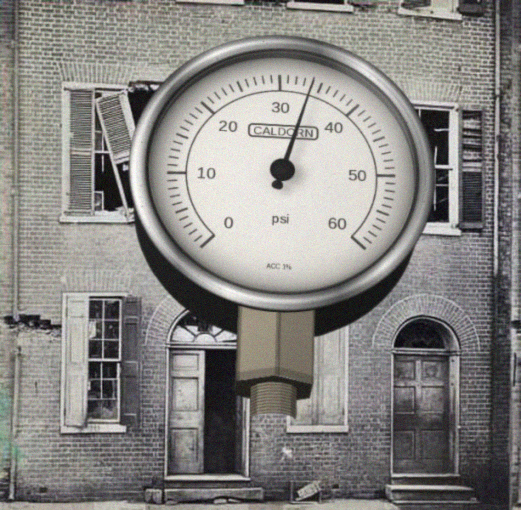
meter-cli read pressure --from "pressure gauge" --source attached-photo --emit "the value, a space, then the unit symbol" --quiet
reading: 34 psi
